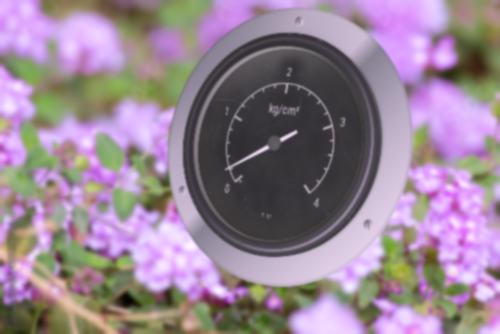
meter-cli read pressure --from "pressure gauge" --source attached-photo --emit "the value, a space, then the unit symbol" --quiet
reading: 0.2 kg/cm²
